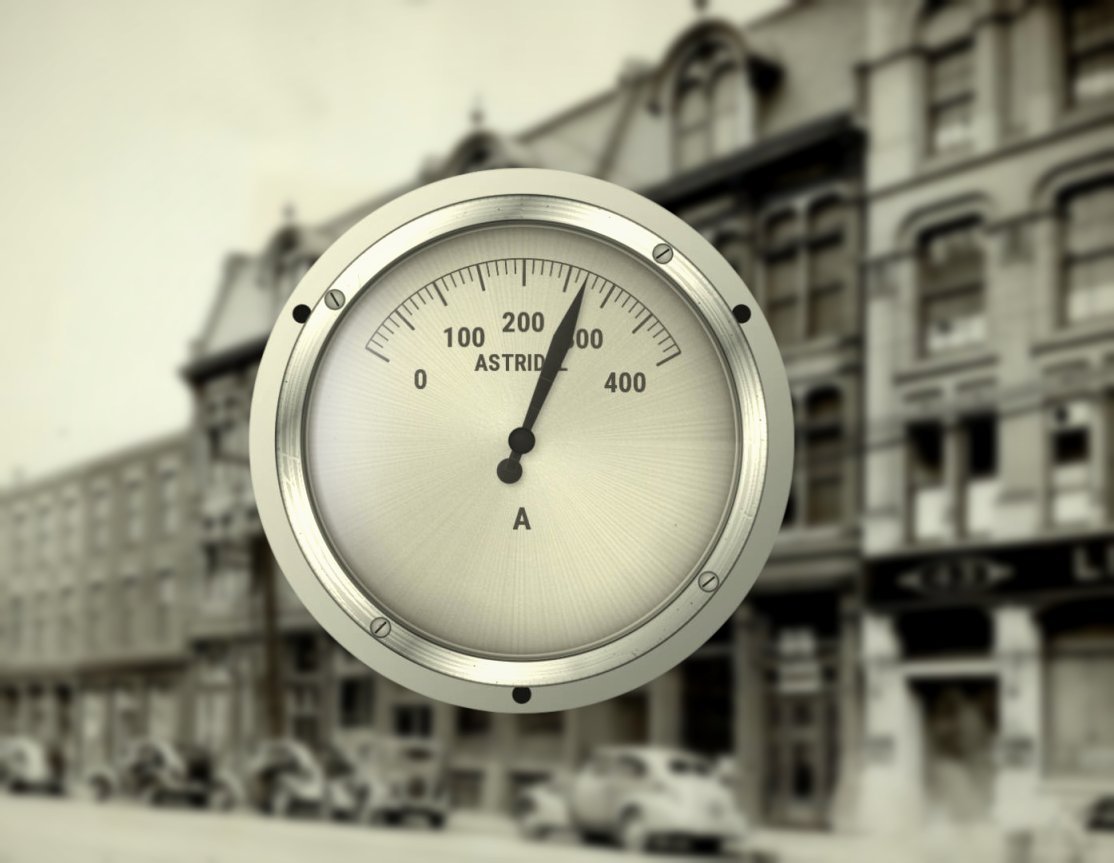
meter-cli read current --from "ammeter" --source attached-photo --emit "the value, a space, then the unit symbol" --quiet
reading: 270 A
